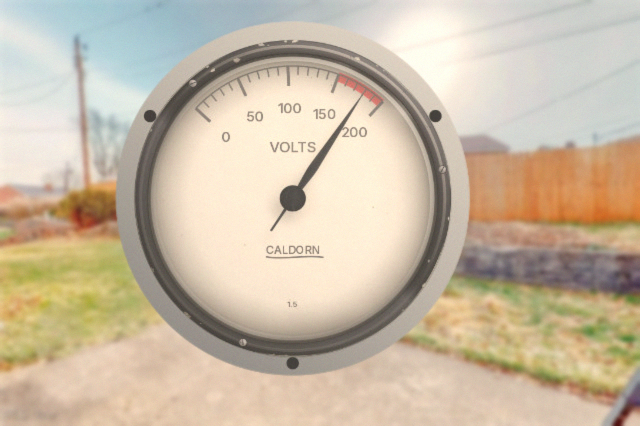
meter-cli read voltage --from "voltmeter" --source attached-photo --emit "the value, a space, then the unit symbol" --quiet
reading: 180 V
